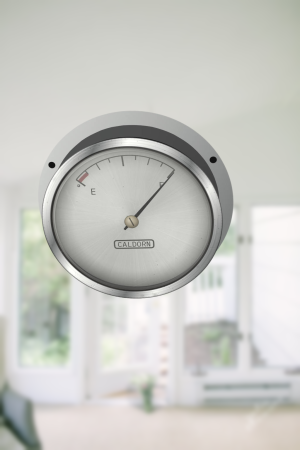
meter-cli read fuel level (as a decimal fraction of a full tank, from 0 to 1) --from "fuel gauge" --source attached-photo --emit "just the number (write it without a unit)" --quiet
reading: 1
